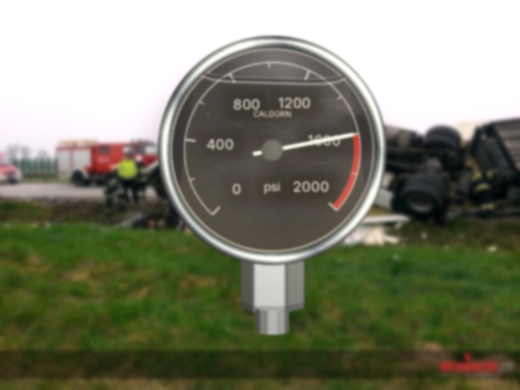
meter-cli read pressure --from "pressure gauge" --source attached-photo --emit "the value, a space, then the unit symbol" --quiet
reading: 1600 psi
